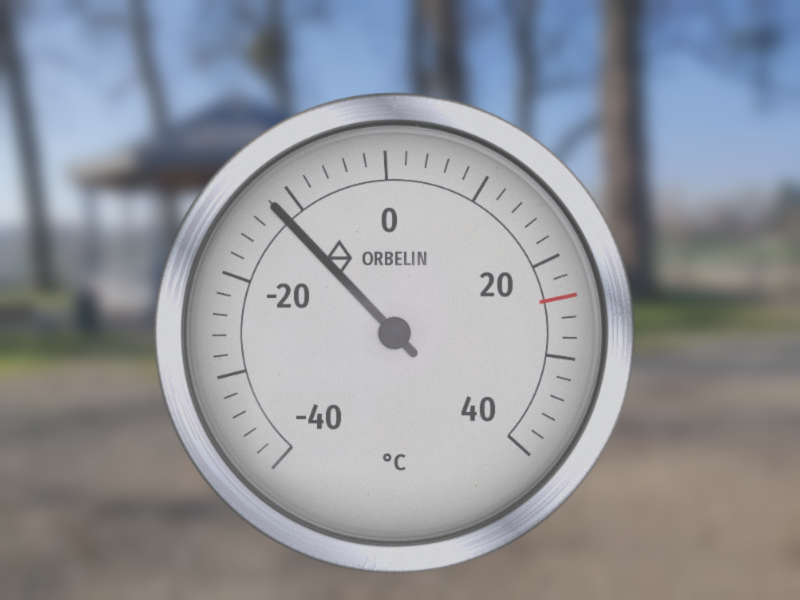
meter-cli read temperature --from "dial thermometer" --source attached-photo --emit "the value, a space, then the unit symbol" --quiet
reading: -12 °C
